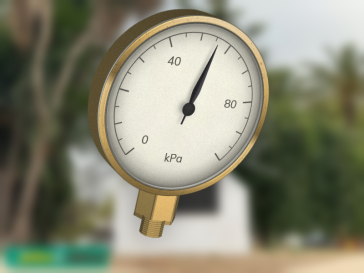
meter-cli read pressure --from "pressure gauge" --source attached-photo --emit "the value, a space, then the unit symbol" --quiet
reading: 55 kPa
